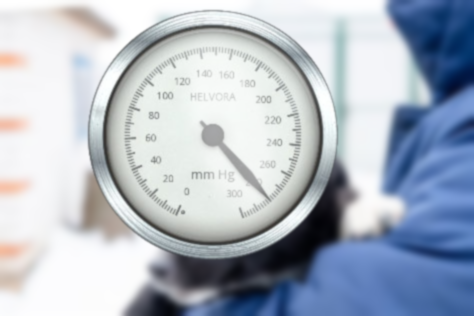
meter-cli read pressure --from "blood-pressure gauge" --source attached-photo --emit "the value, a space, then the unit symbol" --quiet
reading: 280 mmHg
